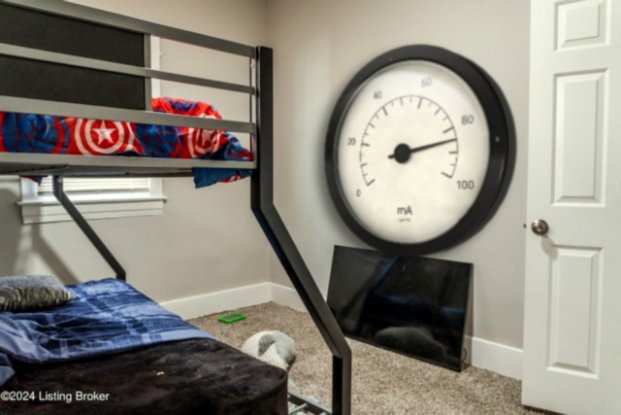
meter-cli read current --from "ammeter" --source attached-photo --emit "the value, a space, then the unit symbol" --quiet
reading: 85 mA
